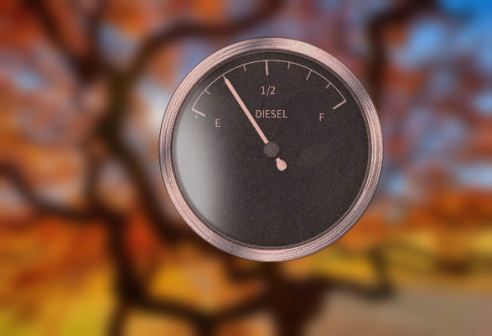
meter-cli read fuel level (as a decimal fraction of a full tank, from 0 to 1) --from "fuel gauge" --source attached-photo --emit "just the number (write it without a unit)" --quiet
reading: 0.25
